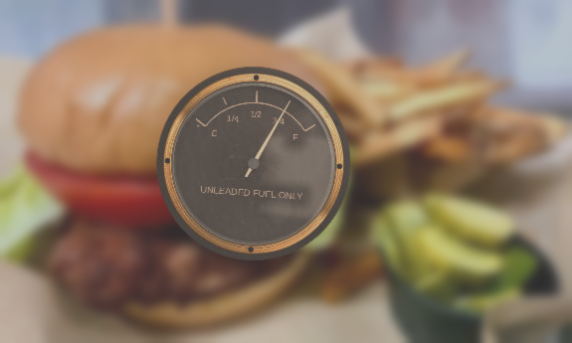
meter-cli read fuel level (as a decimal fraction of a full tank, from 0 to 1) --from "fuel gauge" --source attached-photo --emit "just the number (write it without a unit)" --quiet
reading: 0.75
